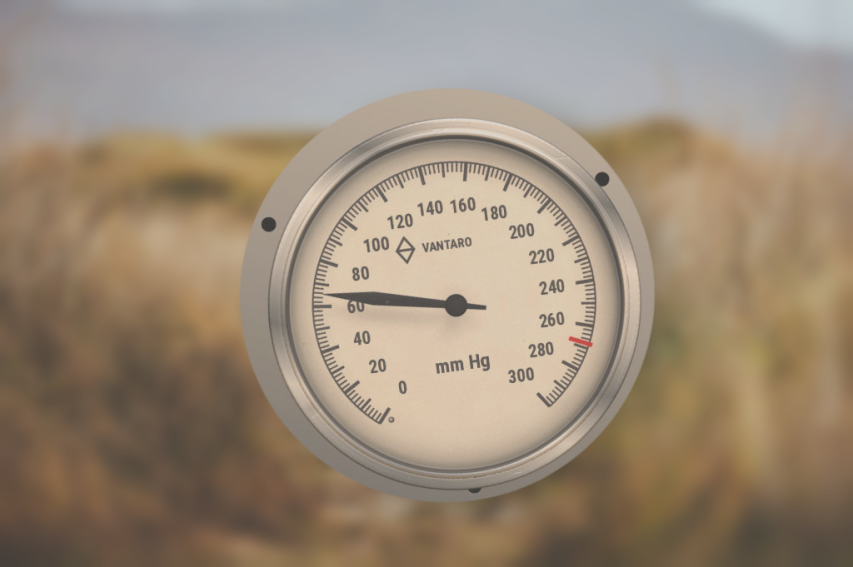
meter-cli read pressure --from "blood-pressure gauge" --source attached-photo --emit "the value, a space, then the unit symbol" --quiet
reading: 66 mmHg
